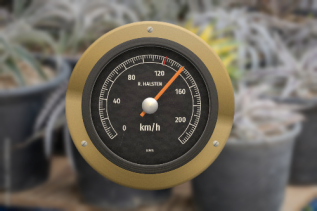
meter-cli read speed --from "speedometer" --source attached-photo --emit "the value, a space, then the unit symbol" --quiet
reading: 140 km/h
